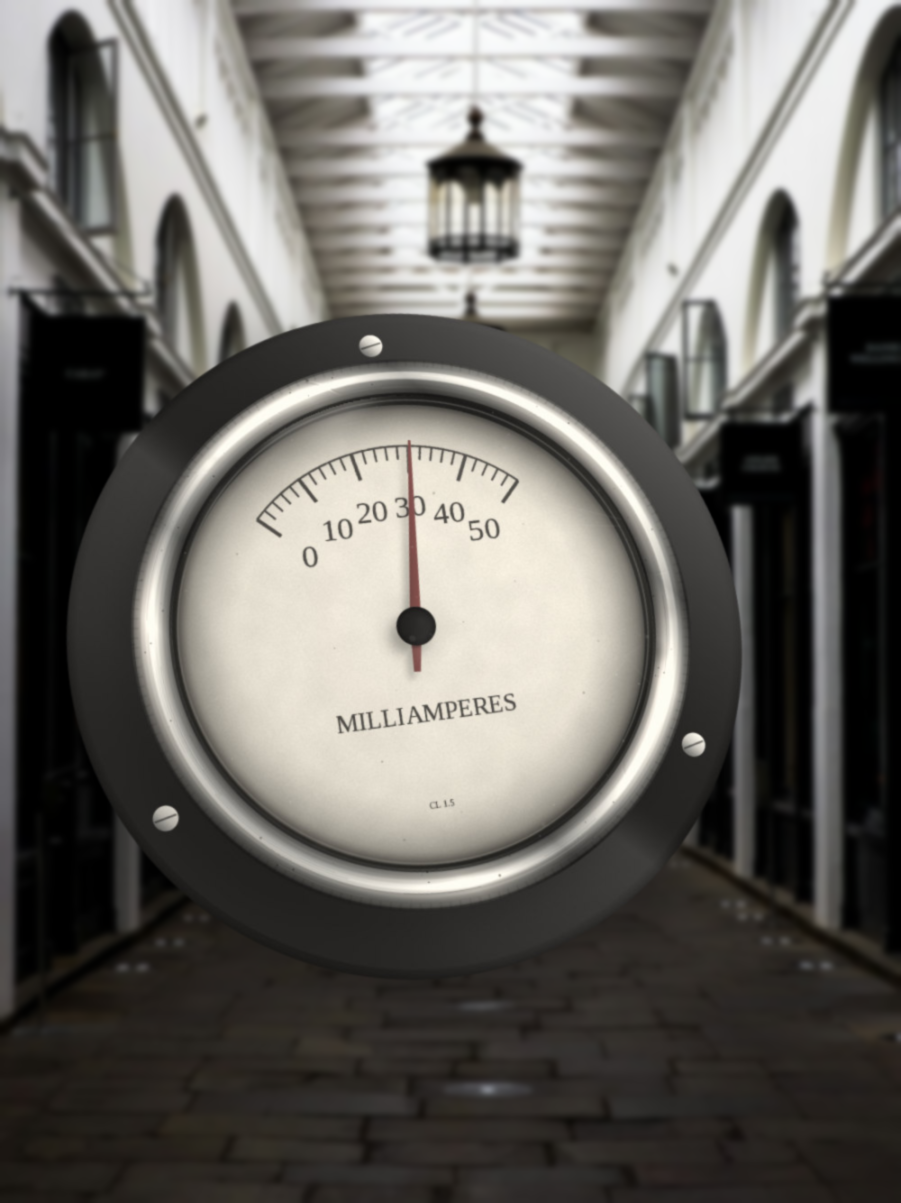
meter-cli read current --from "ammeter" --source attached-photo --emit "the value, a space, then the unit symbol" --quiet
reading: 30 mA
